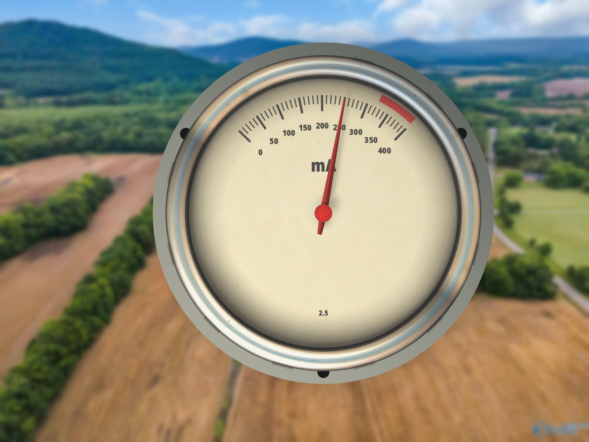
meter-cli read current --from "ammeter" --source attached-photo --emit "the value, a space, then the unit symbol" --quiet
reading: 250 mA
